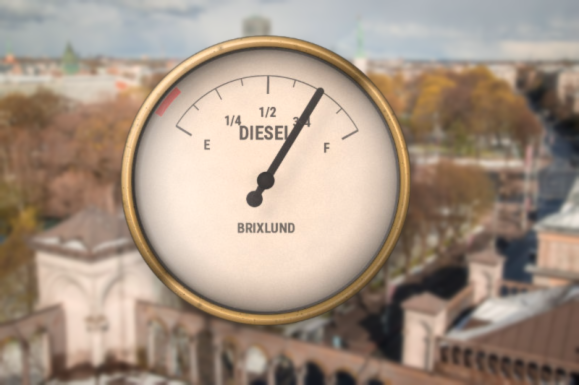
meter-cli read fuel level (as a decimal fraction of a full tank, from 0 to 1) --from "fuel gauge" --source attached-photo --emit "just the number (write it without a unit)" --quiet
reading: 0.75
